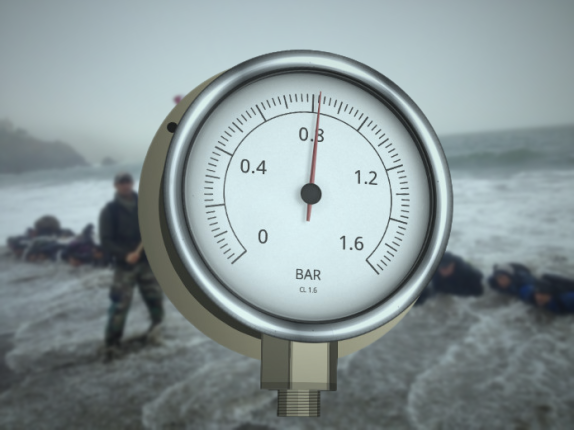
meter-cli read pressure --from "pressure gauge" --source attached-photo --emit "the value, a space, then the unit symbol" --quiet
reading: 0.82 bar
